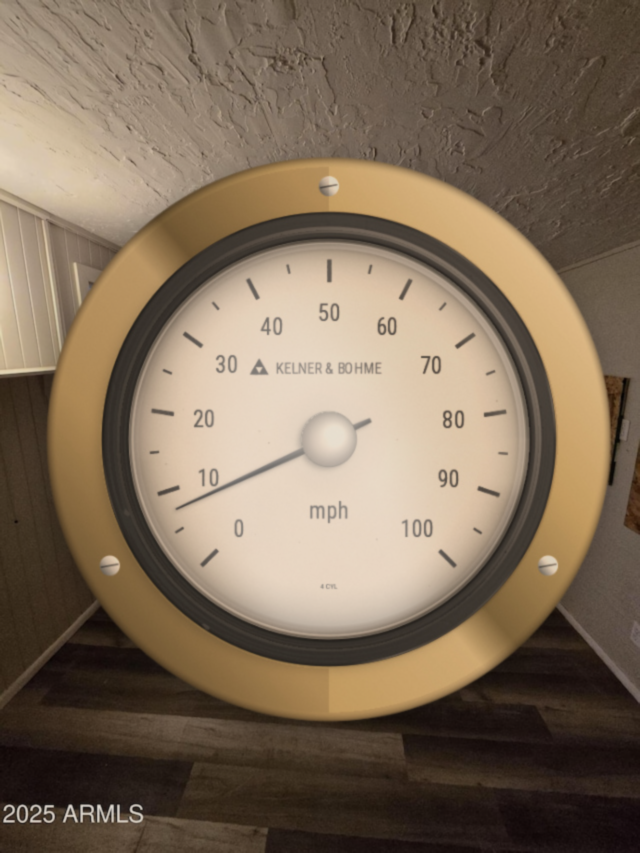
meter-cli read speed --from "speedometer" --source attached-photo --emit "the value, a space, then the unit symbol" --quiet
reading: 7.5 mph
